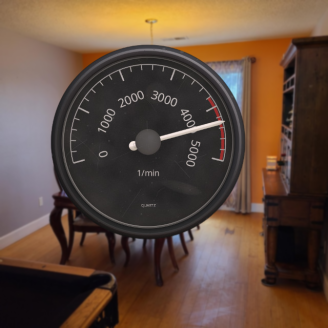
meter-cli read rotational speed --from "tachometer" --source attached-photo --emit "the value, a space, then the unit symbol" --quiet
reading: 4300 rpm
